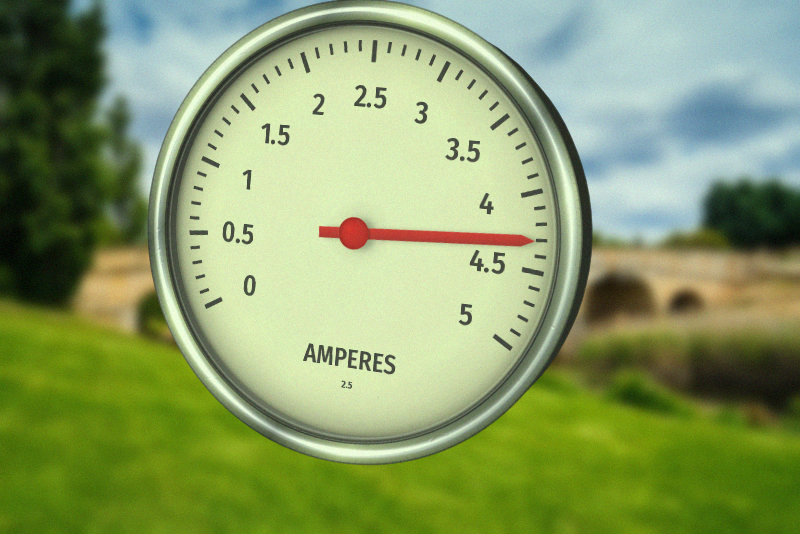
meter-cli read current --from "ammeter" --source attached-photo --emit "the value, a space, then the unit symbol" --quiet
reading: 4.3 A
